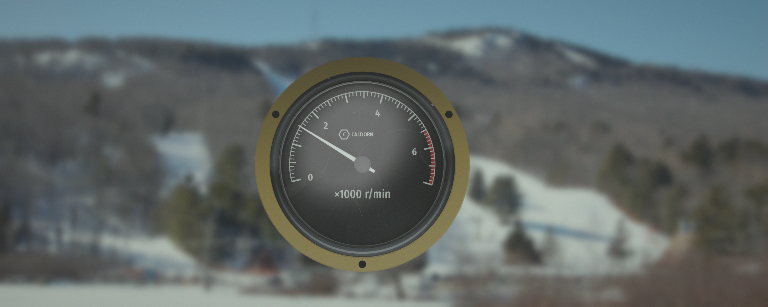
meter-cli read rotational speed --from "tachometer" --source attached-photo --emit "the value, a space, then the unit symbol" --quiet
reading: 1500 rpm
